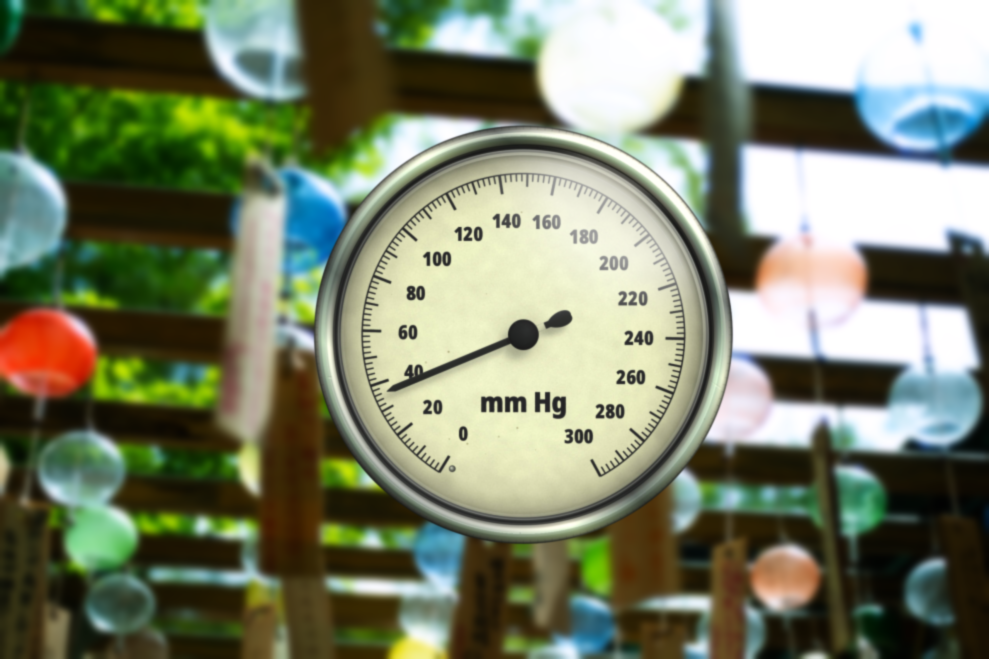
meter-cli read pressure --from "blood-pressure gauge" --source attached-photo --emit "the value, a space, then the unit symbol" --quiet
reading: 36 mmHg
